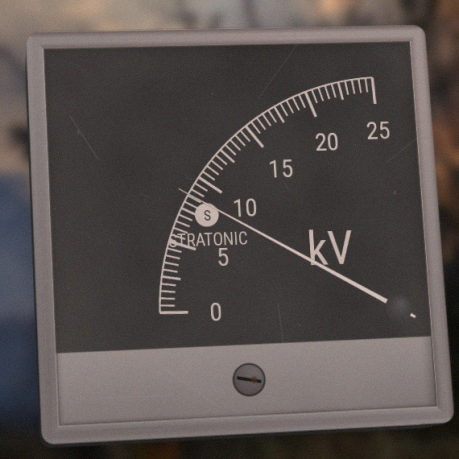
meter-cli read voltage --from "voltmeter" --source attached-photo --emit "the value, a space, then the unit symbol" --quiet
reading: 8.5 kV
